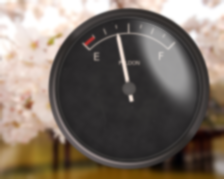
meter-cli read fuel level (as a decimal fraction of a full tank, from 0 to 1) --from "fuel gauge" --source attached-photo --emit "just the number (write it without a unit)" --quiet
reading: 0.375
